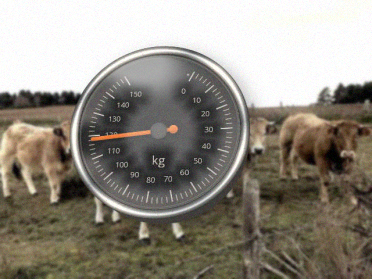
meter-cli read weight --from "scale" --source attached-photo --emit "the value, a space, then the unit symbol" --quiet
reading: 118 kg
